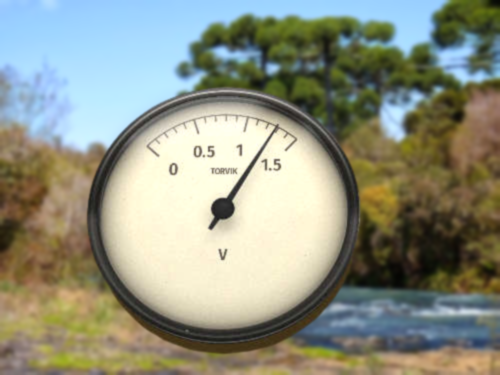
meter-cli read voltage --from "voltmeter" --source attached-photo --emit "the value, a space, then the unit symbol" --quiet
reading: 1.3 V
